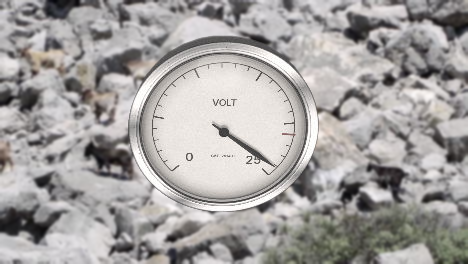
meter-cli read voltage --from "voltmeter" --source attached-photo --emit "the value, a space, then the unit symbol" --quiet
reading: 24 V
